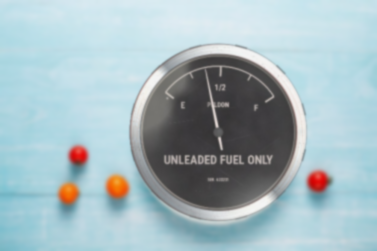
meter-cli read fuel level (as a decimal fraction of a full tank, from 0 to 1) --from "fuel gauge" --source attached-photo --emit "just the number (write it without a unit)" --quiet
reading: 0.375
